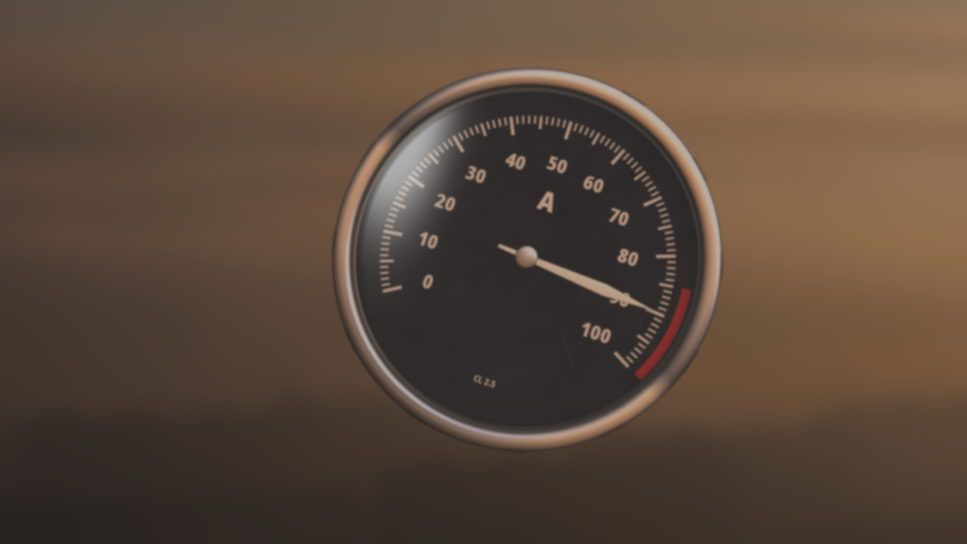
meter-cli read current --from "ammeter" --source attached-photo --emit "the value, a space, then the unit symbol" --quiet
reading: 90 A
